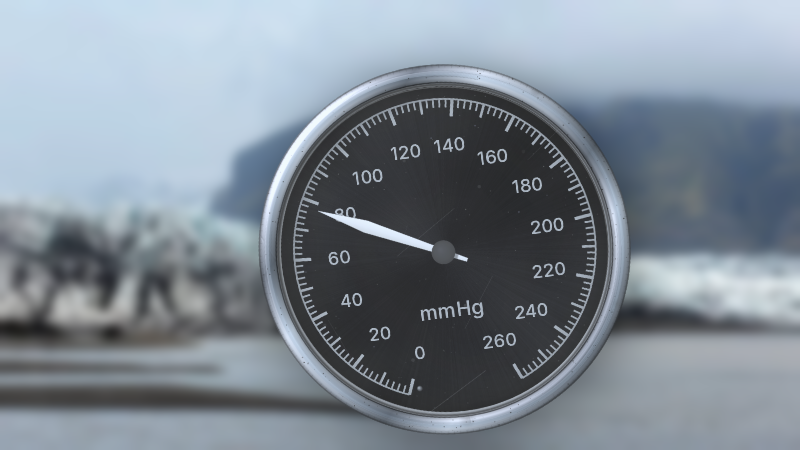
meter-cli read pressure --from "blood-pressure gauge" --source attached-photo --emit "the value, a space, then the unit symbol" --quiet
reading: 78 mmHg
